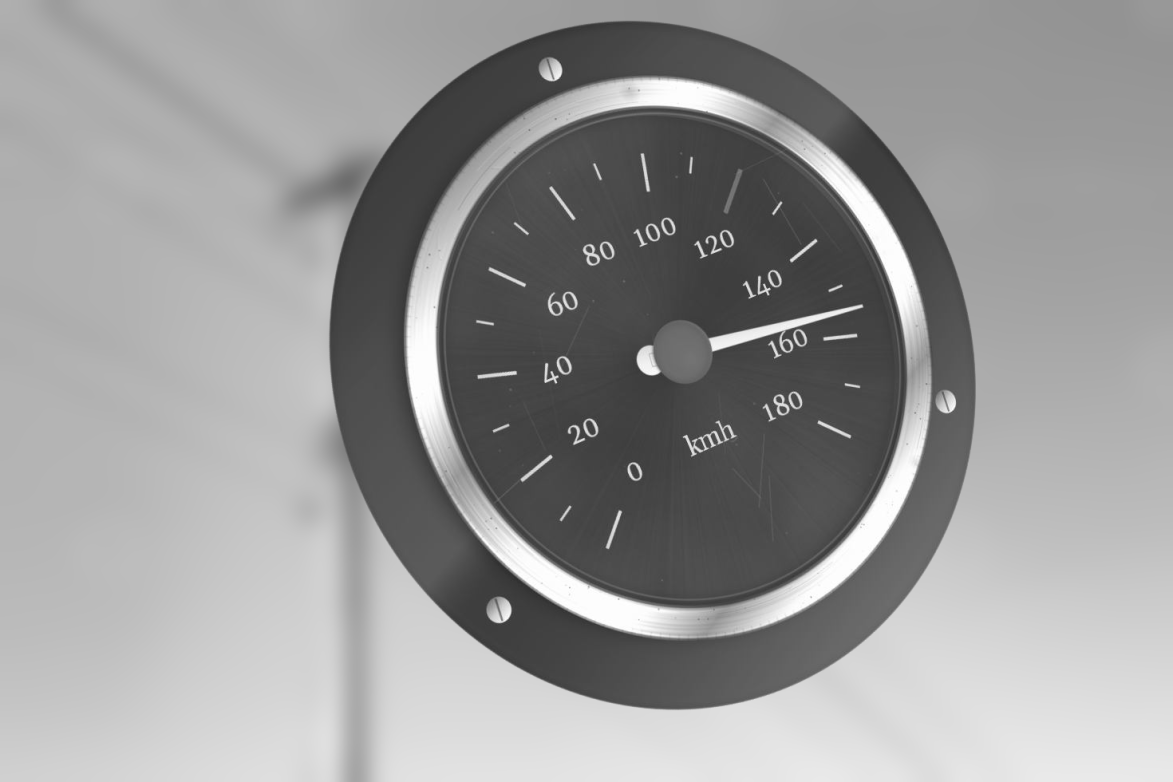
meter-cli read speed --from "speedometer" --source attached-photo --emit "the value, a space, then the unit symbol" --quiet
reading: 155 km/h
